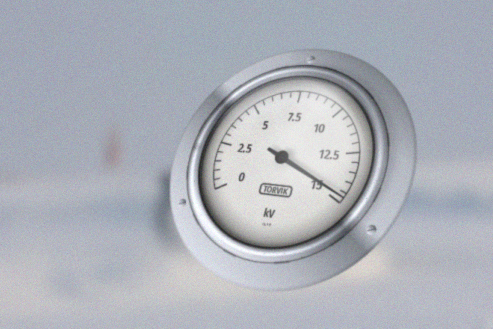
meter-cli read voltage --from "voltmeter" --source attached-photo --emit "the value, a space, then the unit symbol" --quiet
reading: 14.75 kV
